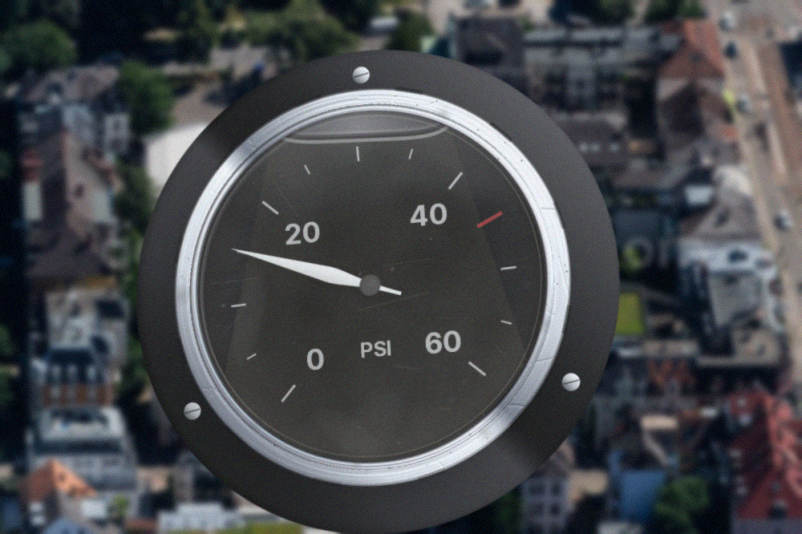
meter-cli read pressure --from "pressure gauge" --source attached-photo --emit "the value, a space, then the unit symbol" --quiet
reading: 15 psi
